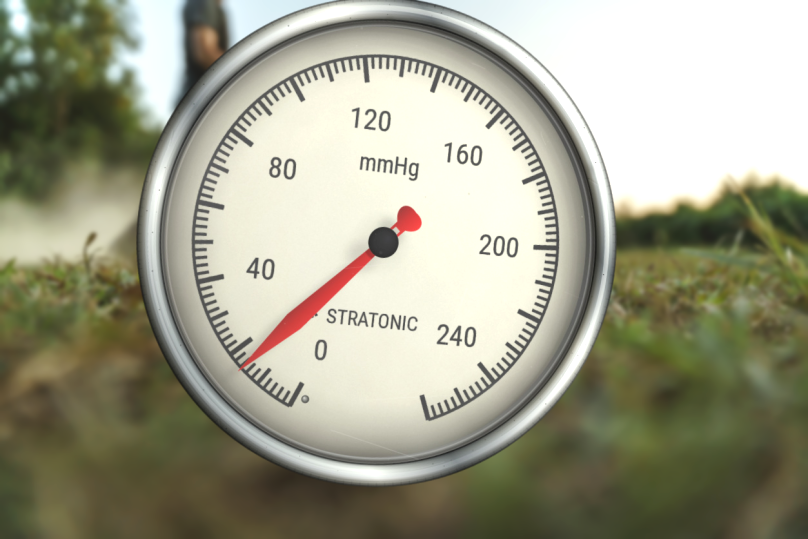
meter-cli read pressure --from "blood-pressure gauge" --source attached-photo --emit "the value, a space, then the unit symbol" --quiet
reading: 16 mmHg
